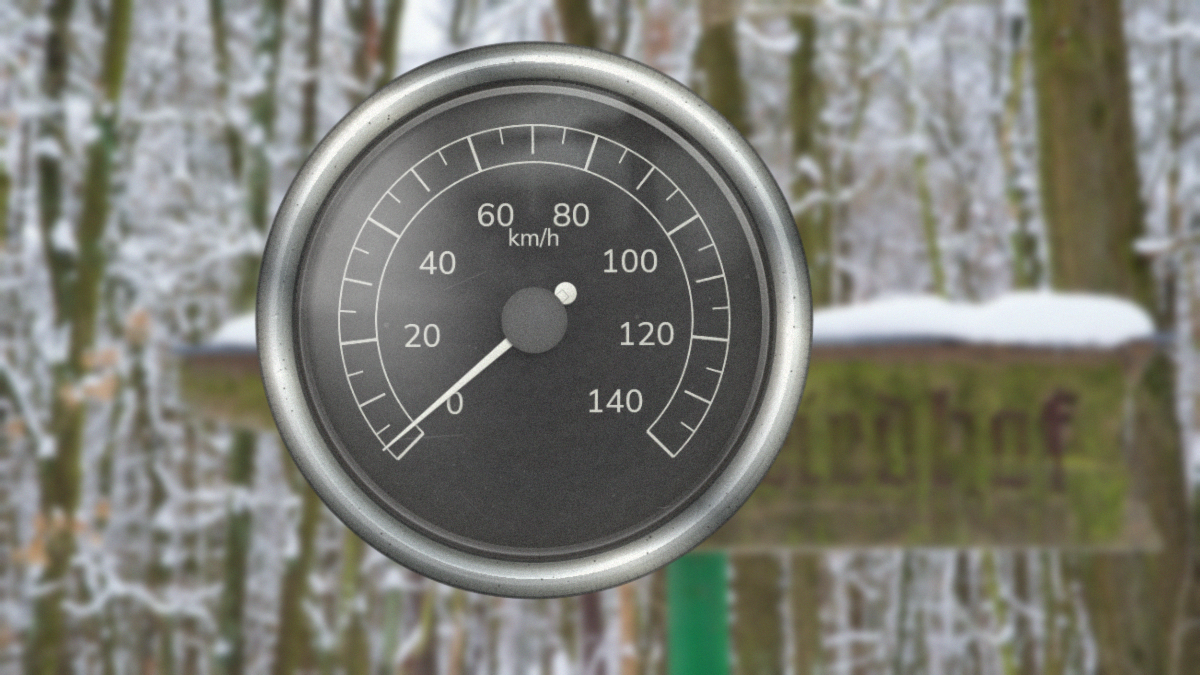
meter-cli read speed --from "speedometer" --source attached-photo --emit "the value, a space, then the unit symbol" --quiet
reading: 2.5 km/h
